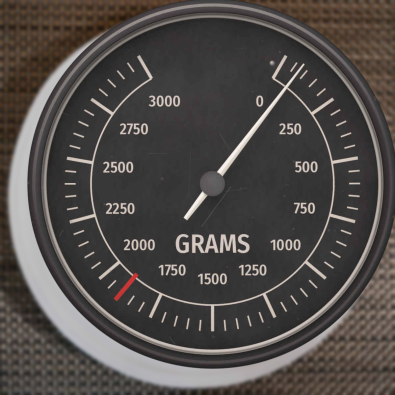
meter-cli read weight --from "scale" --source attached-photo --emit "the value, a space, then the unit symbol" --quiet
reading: 75 g
